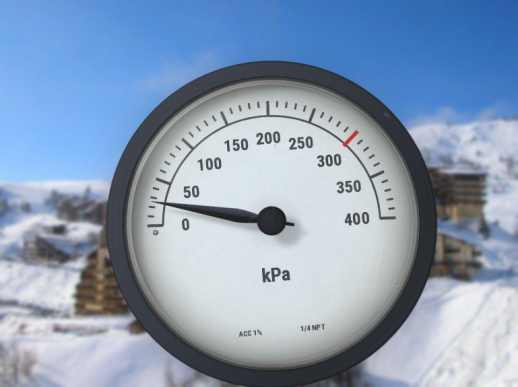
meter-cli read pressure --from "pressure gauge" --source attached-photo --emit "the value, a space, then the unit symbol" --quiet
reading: 25 kPa
